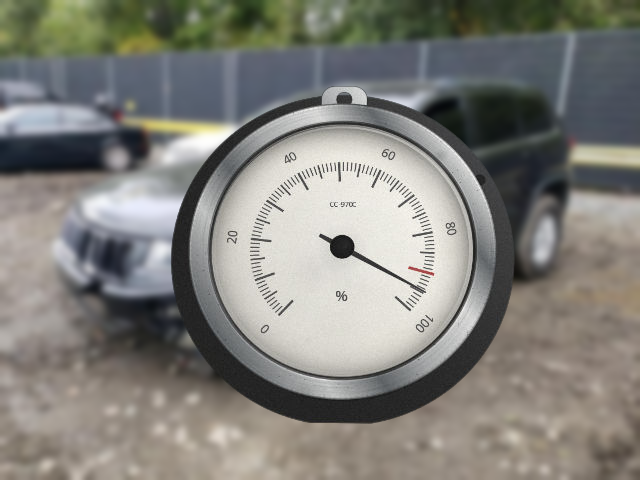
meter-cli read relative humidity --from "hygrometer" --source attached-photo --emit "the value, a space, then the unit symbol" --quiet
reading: 95 %
